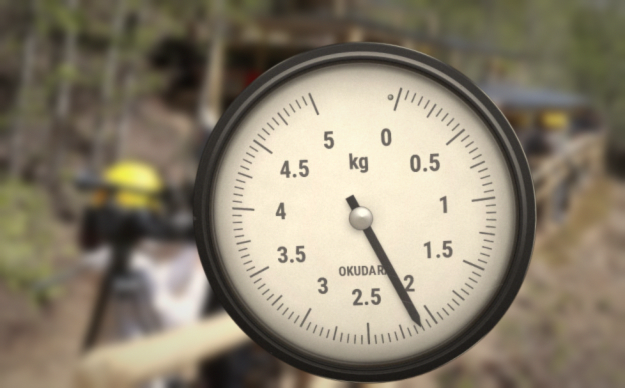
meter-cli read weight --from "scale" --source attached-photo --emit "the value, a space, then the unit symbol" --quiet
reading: 2.1 kg
